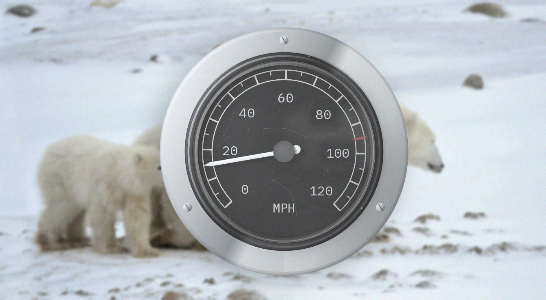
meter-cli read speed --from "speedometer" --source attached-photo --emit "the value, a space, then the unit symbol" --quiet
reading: 15 mph
